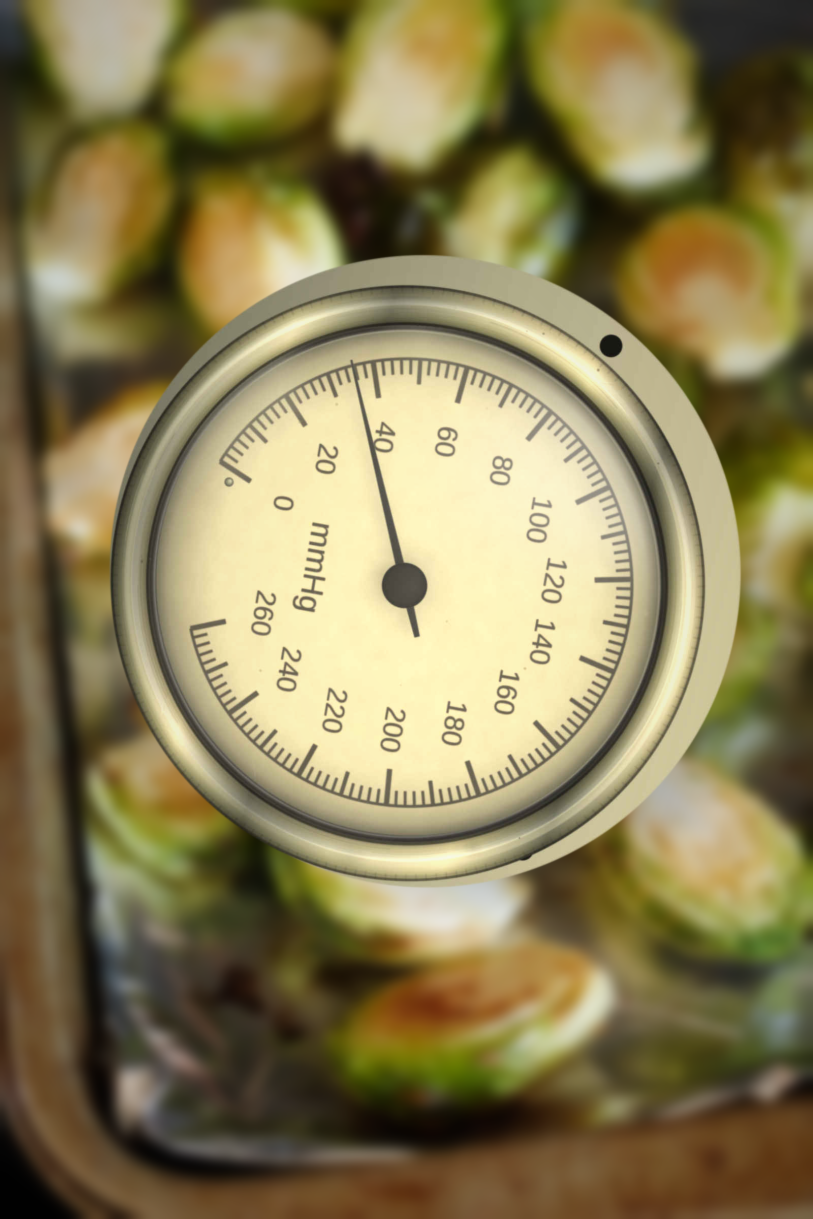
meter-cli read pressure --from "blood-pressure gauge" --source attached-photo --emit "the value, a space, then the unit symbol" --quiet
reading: 36 mmHg
